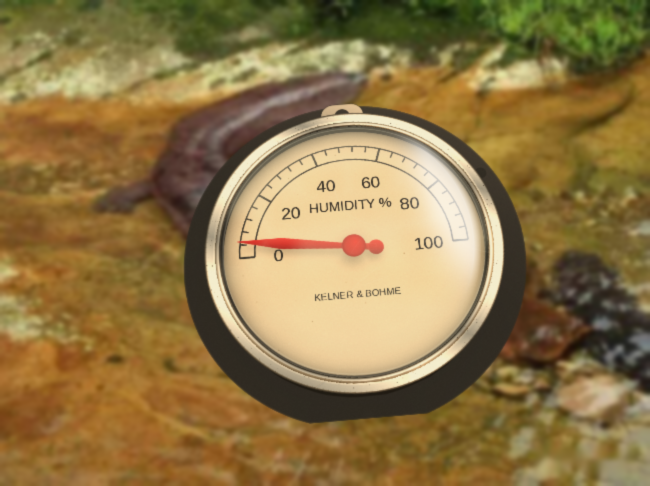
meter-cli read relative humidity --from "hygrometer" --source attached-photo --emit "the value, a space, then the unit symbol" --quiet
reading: 4 %
